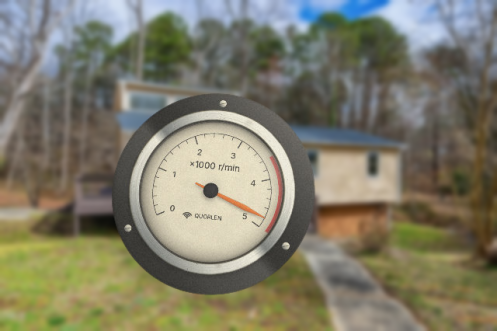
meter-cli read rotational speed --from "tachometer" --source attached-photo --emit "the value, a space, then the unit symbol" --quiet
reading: 4800 rpm
